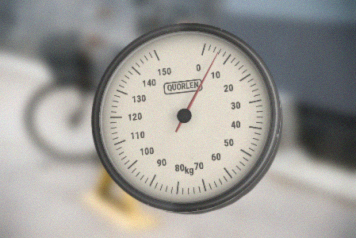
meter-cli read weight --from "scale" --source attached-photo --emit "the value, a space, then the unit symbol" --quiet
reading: 6 kg
